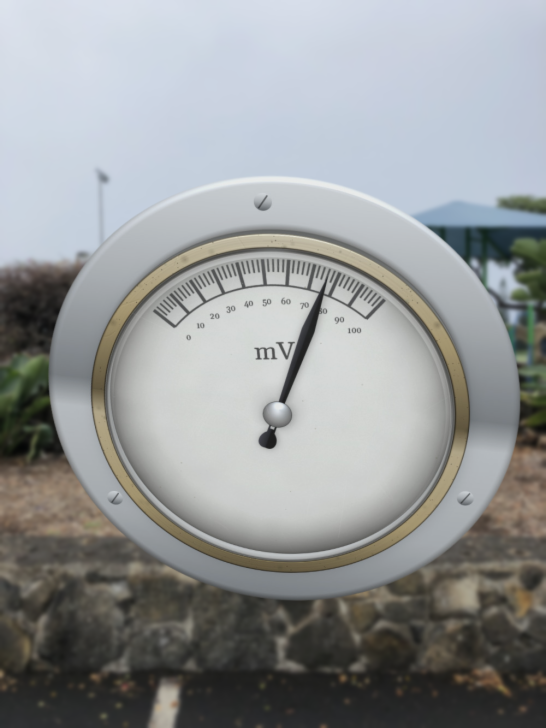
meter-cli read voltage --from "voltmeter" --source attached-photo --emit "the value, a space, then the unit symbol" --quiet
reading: 76 mV
